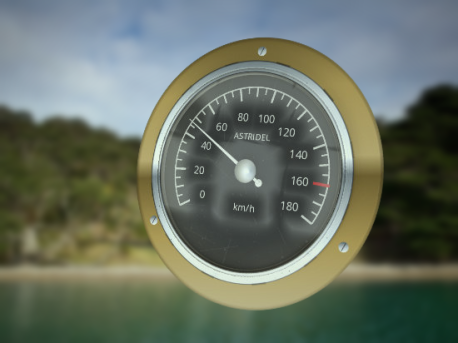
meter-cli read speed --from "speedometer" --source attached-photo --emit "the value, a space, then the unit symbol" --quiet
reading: 47.5 km/h
